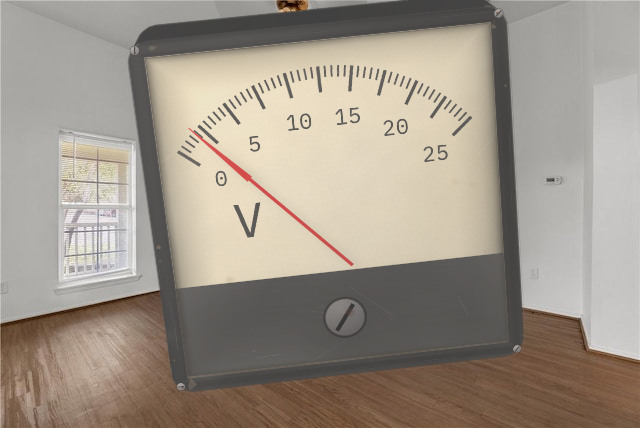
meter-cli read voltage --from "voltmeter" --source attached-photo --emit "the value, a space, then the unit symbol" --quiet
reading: 2 V
